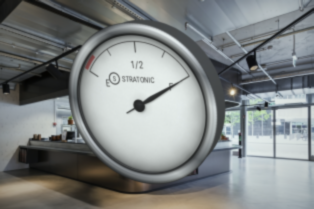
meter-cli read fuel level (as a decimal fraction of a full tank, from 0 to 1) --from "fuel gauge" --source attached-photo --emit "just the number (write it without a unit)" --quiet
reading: 1
